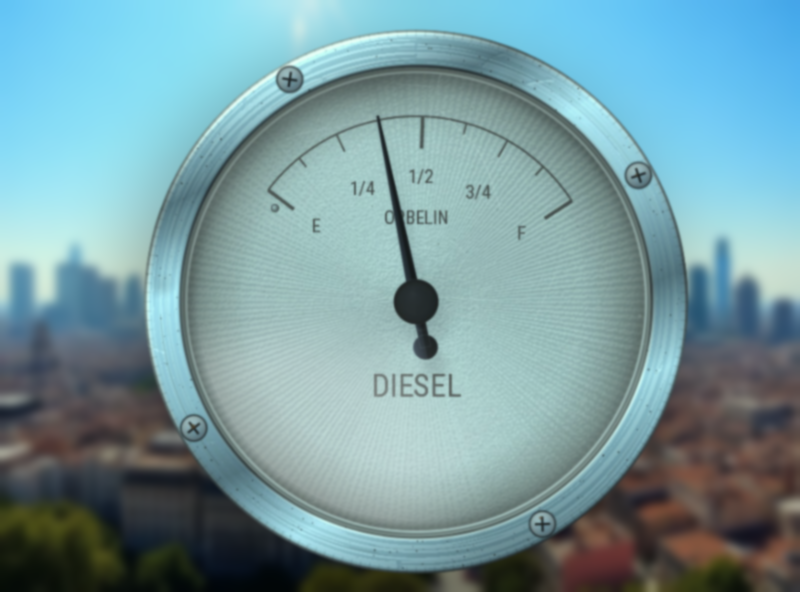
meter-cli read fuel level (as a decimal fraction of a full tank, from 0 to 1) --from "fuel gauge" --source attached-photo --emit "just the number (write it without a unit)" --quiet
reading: 0.375
